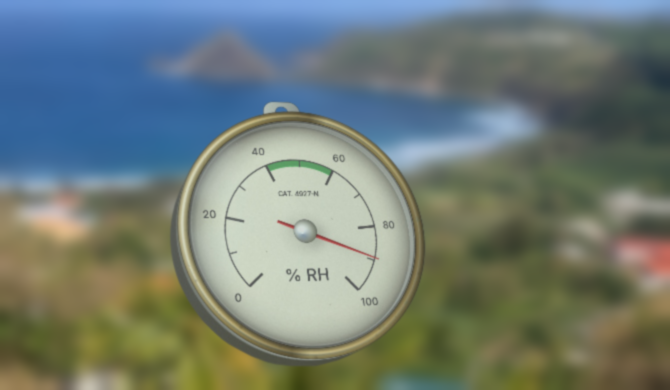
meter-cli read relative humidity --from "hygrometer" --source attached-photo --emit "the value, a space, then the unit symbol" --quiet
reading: 90 %
